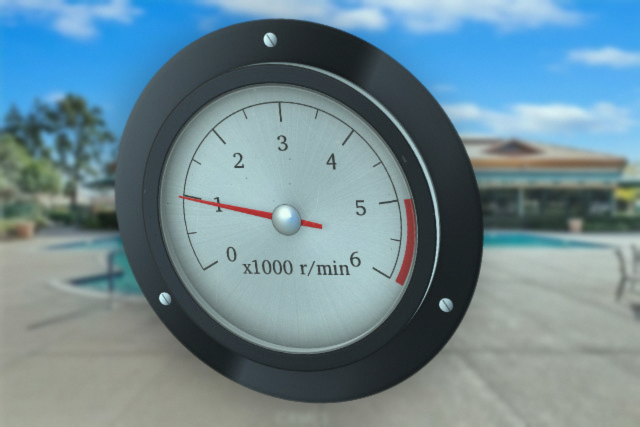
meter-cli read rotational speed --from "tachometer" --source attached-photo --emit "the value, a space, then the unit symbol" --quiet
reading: 1000 rpm
